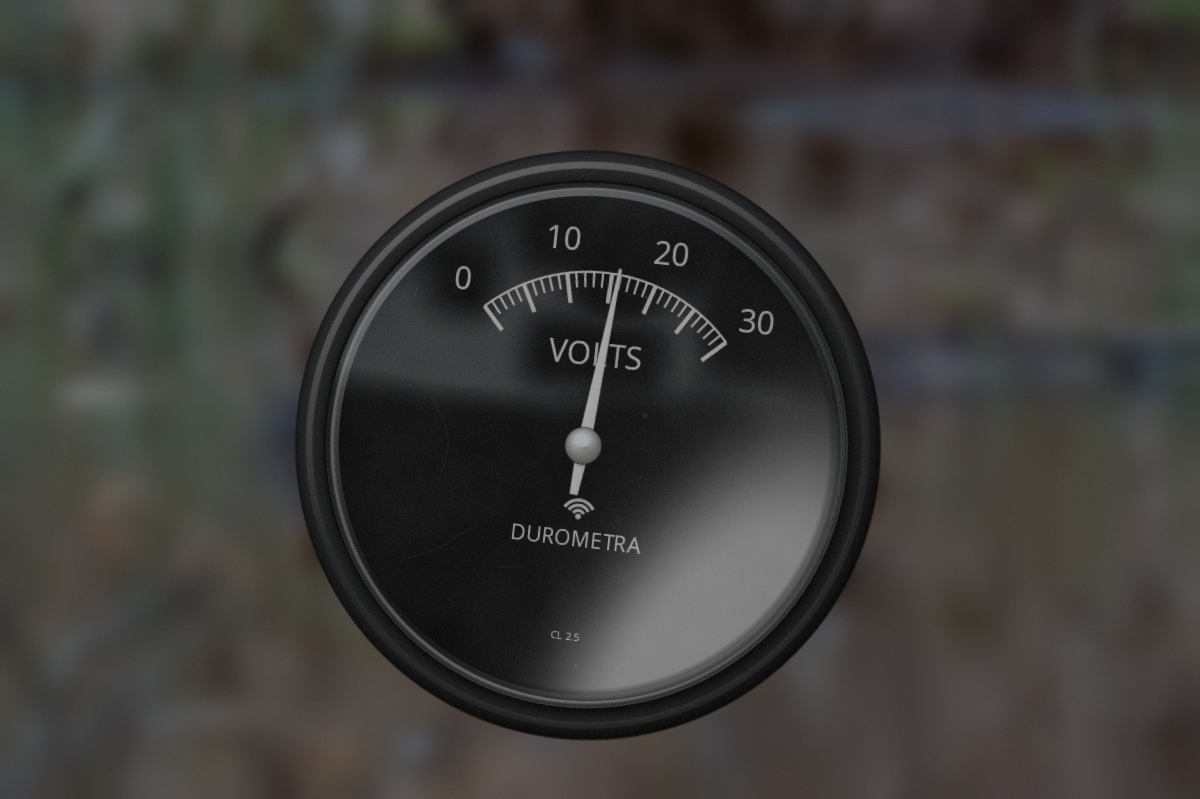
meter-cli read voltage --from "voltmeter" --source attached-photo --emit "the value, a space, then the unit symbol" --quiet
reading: 16 V
